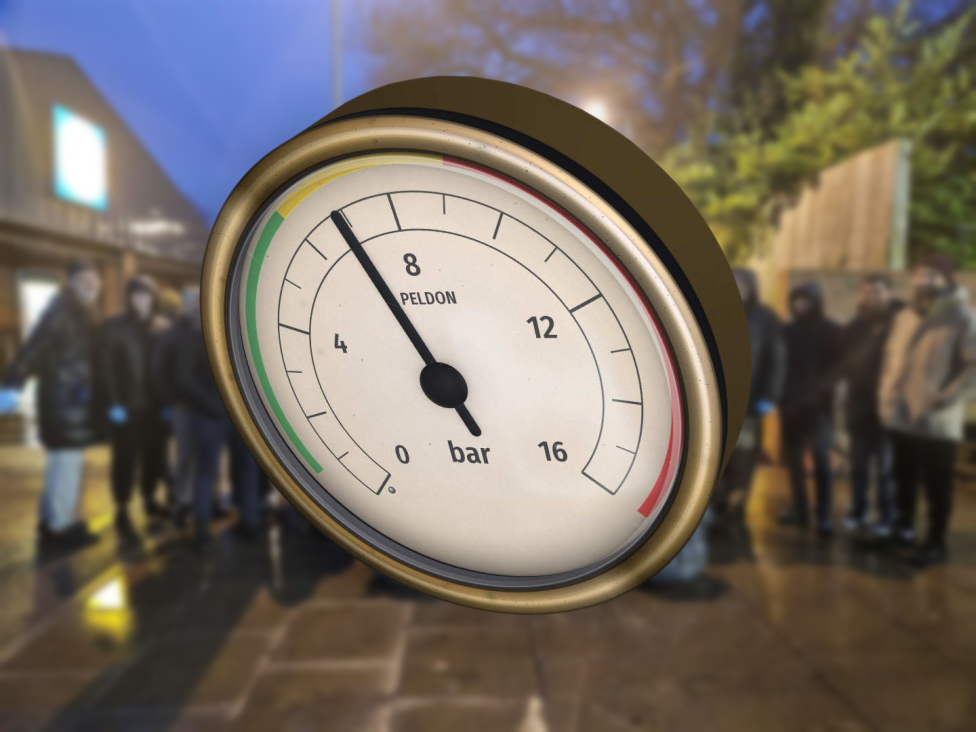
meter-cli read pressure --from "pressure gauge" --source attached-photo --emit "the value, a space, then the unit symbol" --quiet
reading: 7 bar
